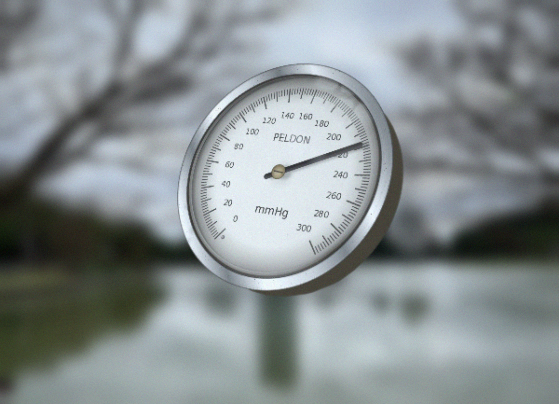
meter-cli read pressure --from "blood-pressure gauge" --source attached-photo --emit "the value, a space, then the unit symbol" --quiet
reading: 220 mmHg
